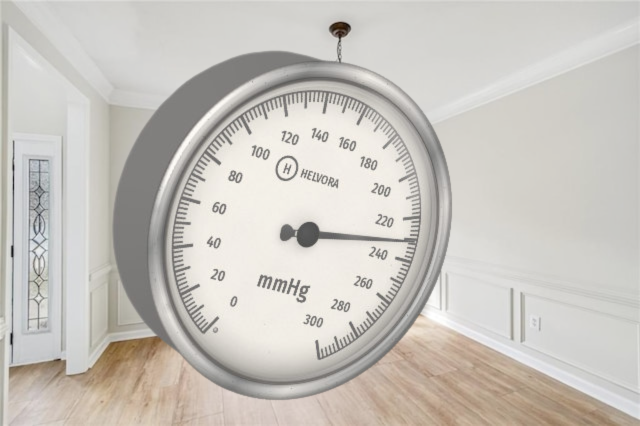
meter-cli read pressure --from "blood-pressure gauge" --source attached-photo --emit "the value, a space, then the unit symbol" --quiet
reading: 230 mmHg
